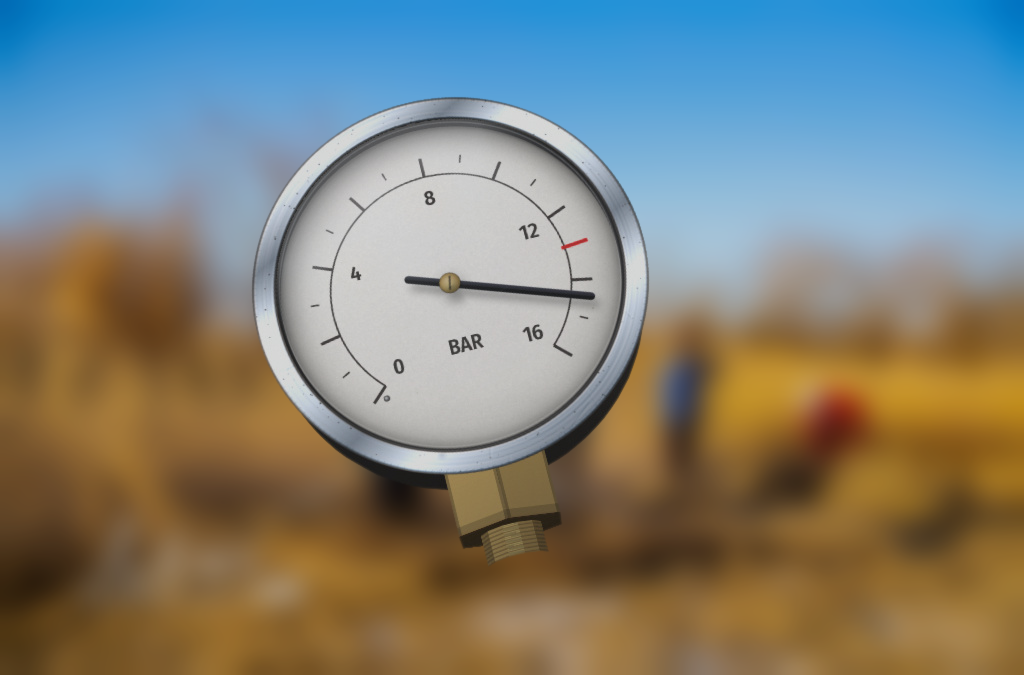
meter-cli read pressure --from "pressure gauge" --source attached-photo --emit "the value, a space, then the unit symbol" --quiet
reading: 14.5 bar
